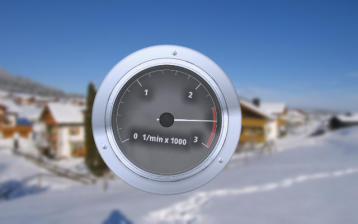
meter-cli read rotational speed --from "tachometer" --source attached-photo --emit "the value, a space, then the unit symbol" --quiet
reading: 2600 rpm
